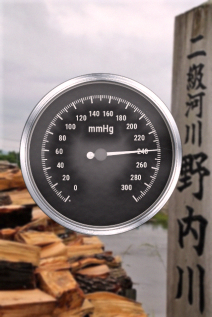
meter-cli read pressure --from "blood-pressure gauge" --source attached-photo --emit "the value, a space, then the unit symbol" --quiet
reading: 240 mmHg
